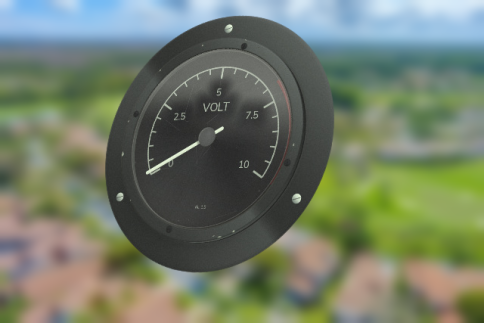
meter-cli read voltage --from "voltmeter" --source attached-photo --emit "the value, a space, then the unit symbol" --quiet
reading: 0 V
